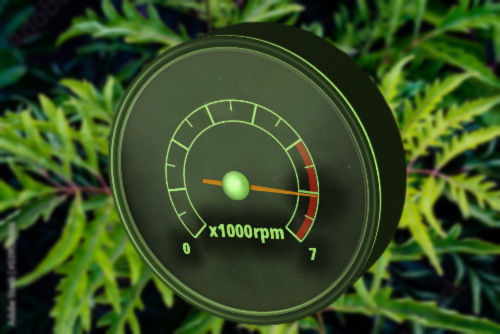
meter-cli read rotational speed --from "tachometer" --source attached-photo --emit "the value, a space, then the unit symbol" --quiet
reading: 6000 rpm
